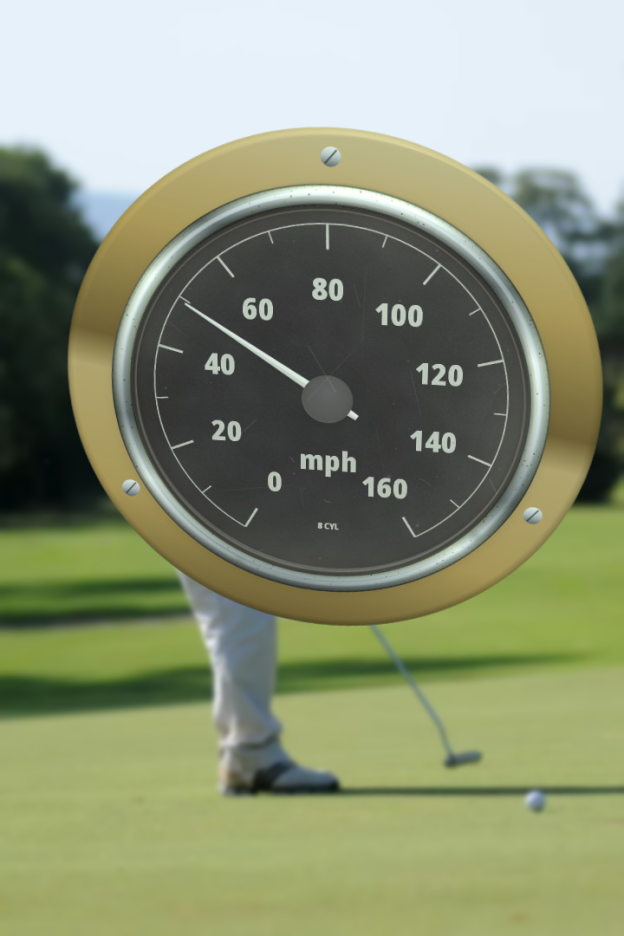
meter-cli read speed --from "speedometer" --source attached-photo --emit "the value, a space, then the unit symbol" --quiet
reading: 50 mph
